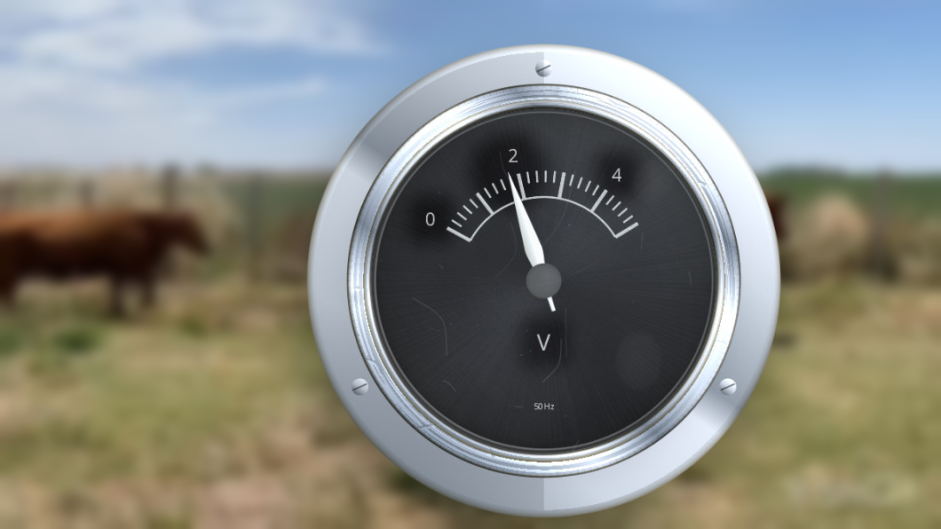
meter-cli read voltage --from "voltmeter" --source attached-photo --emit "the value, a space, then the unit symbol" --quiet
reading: 1.8 V
